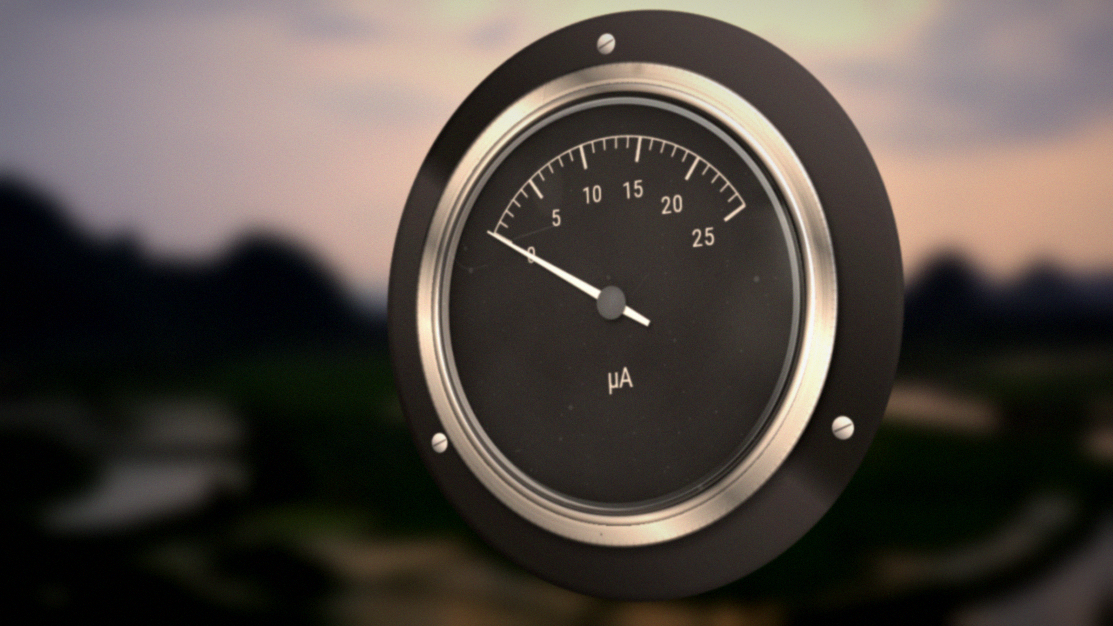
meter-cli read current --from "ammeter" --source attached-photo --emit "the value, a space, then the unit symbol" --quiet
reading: 0 µA
